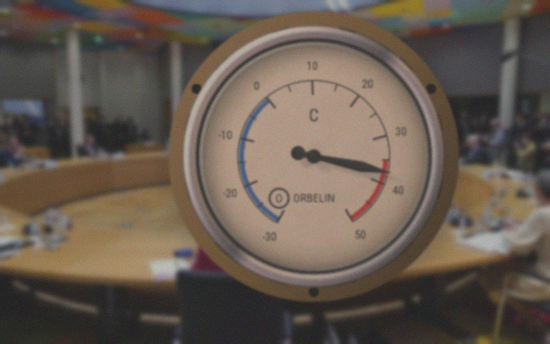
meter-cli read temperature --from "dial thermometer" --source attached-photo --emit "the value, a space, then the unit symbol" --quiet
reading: 37.5 °C
